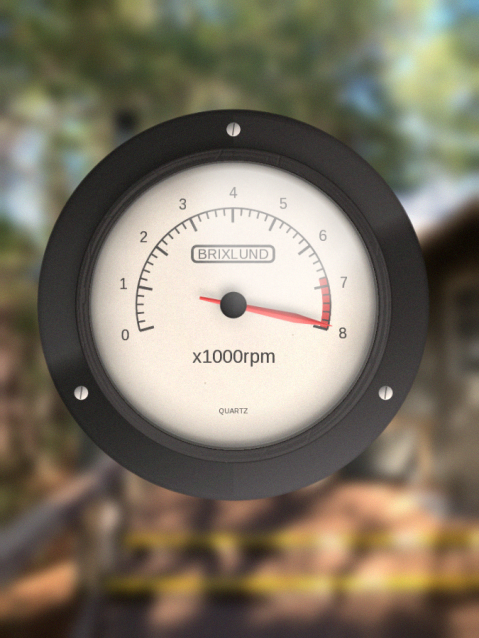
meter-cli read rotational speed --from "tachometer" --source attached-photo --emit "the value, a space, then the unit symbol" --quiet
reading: 7900 rpm
